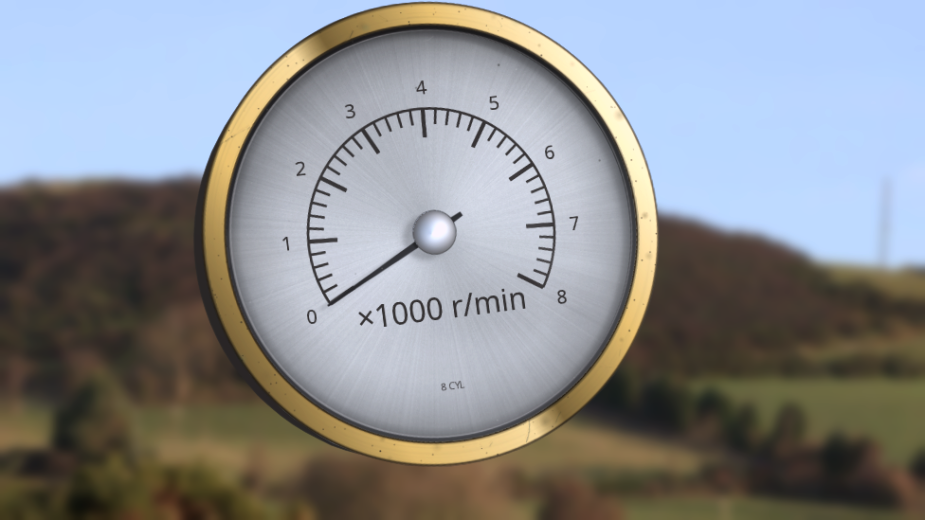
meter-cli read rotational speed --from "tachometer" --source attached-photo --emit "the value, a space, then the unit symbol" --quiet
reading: 0 rpm
